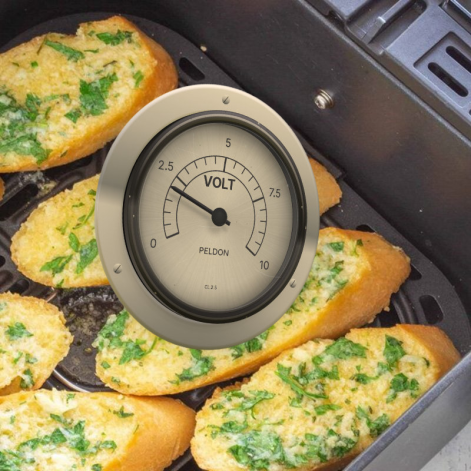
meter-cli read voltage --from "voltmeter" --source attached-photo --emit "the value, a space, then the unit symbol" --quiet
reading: 2 V
